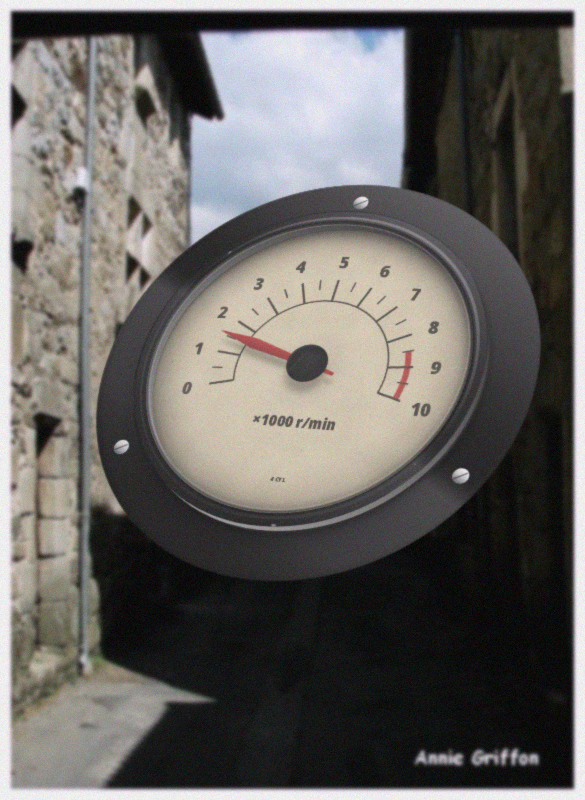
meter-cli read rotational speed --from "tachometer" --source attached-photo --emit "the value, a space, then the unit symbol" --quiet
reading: 1500 rpm
